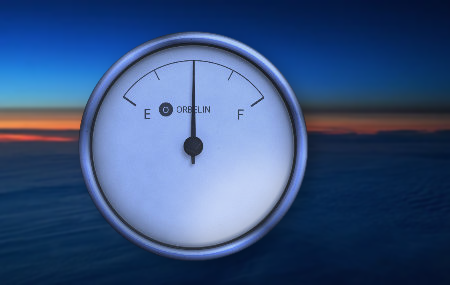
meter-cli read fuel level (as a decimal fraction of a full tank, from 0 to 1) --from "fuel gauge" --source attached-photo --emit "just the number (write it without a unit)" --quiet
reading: 0.5
